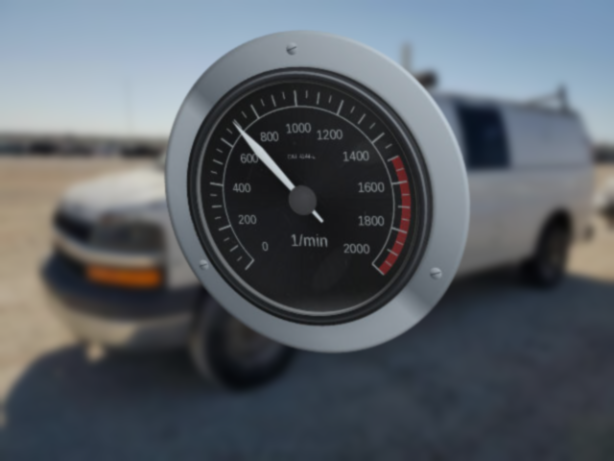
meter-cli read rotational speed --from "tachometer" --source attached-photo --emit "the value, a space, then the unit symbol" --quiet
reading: 700 rpm
